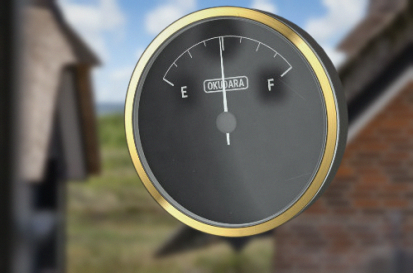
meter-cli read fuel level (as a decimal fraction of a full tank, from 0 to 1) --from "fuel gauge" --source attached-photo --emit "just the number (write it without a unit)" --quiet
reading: 0.5
